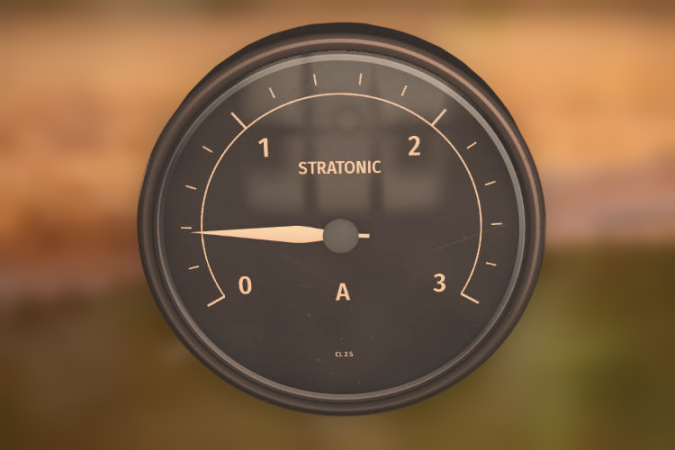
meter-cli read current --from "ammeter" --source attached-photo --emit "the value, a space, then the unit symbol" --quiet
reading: 0.4 A
